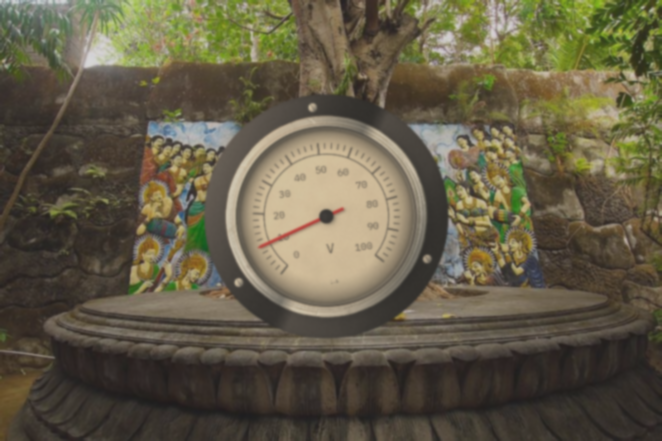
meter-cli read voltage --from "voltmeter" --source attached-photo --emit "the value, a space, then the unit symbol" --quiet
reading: 10 V
